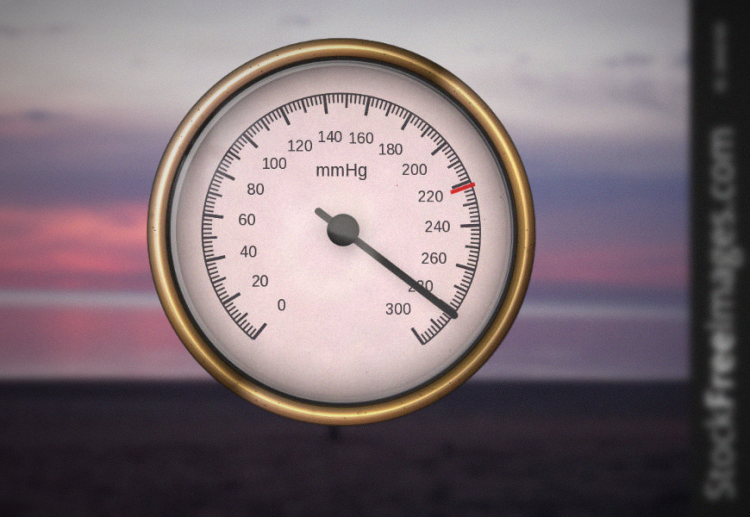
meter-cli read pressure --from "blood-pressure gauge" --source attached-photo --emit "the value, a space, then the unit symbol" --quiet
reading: 282 mmHg
